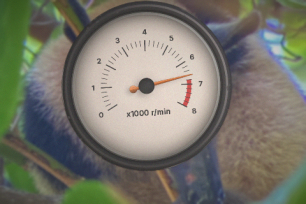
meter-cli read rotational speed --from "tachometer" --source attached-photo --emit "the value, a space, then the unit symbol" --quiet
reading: 6600 rpm
